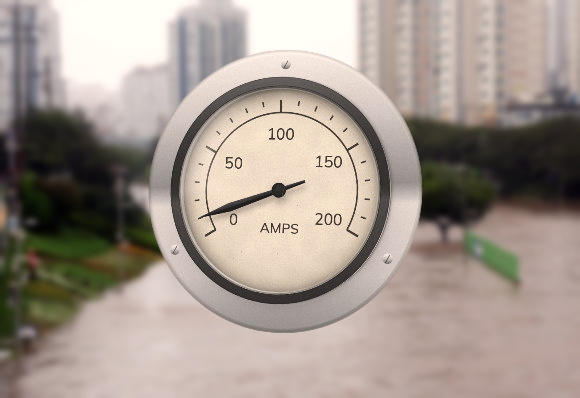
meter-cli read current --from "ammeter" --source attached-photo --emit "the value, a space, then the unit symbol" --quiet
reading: 10 A
